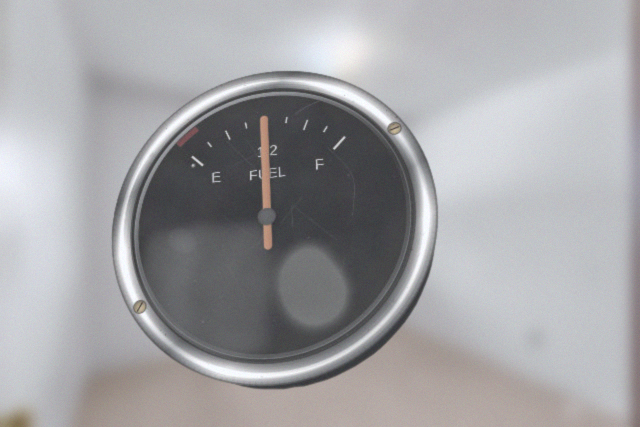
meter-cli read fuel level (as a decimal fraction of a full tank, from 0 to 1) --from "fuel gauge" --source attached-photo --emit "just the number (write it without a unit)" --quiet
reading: 0.5
